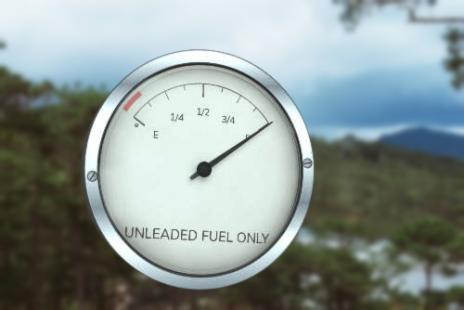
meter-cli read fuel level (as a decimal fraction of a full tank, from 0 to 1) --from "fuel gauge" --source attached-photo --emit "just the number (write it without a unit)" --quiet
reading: 1
